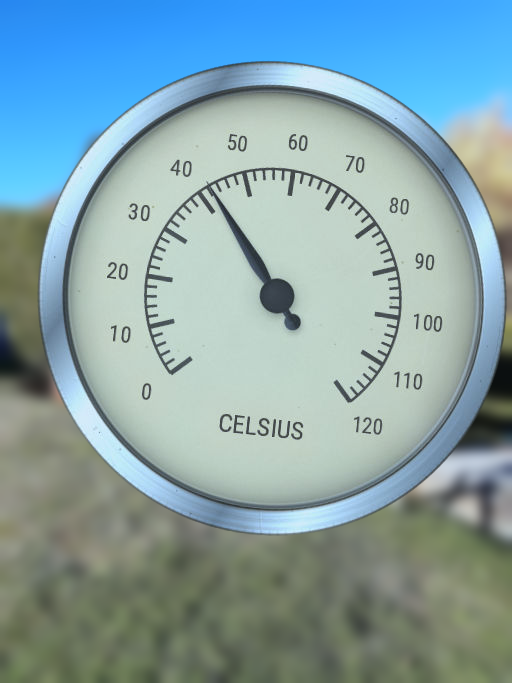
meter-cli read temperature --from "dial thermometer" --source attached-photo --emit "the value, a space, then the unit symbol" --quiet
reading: 42 °C
